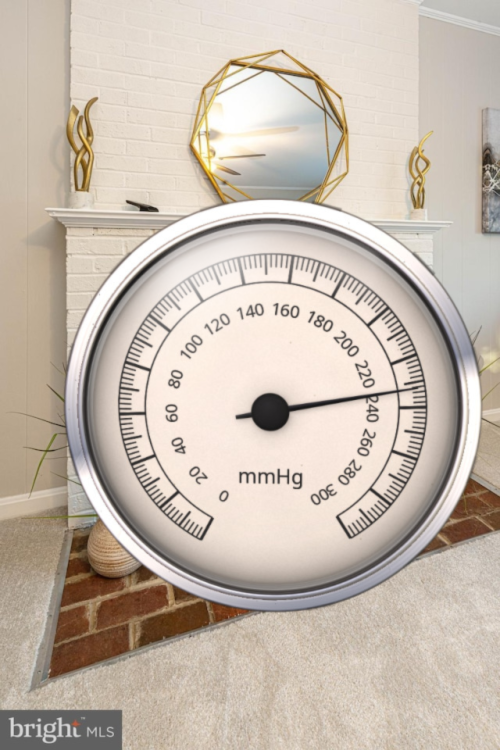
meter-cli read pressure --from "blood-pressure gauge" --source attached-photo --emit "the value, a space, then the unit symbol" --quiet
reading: 232 mmHg
